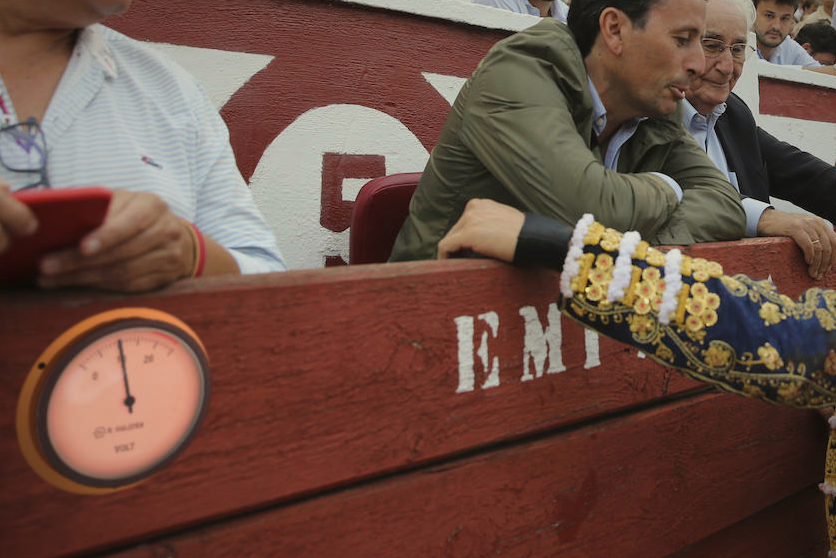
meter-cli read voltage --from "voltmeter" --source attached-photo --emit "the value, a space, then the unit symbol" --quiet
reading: 10 V
